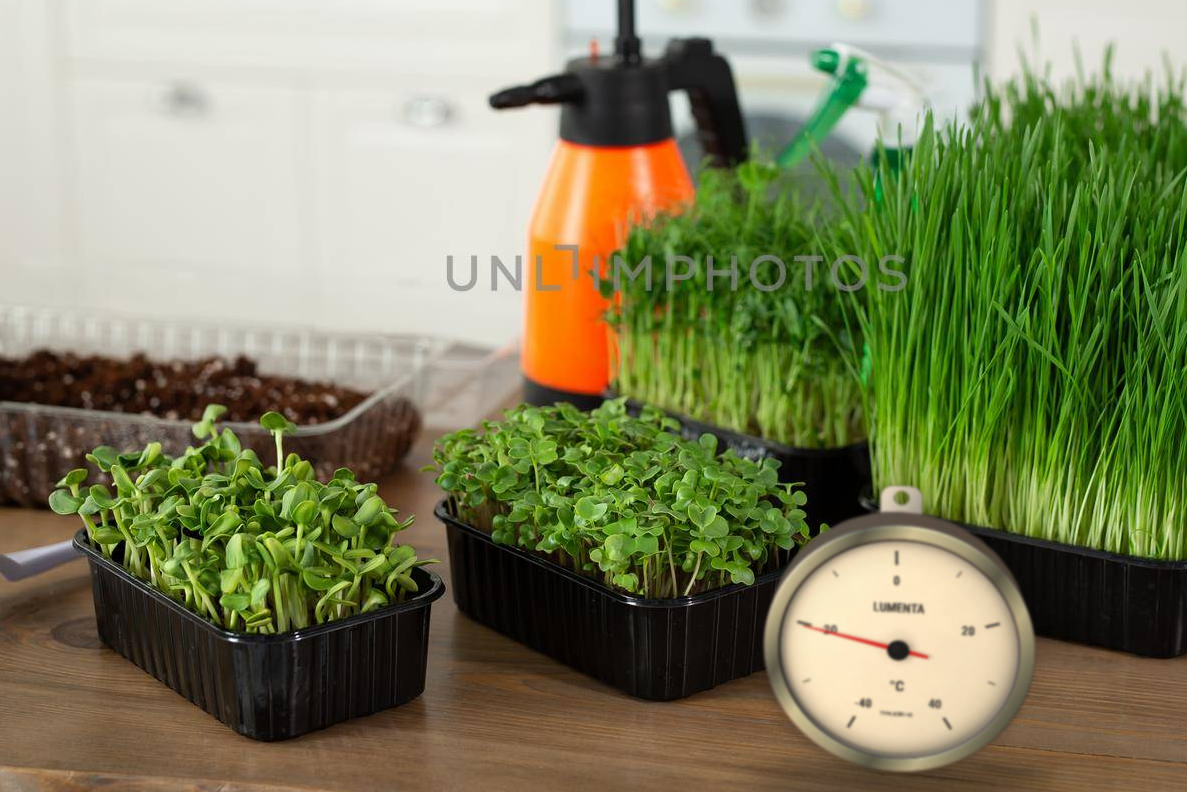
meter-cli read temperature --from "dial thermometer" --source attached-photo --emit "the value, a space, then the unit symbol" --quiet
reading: -20 °C
